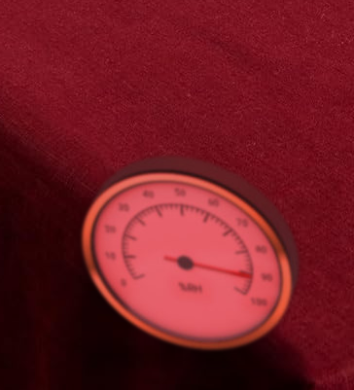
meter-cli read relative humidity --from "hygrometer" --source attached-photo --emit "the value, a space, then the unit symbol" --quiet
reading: 90 %
